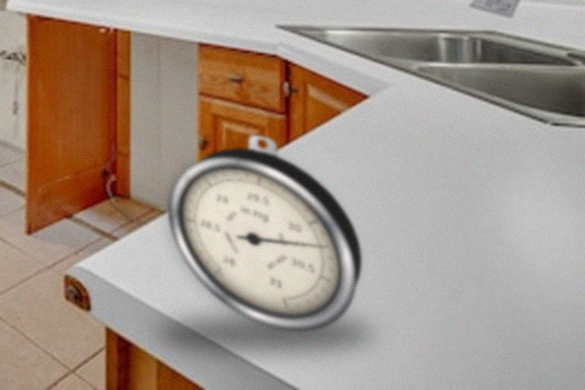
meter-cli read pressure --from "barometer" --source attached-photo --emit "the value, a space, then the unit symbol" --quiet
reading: 30.2 inHg
